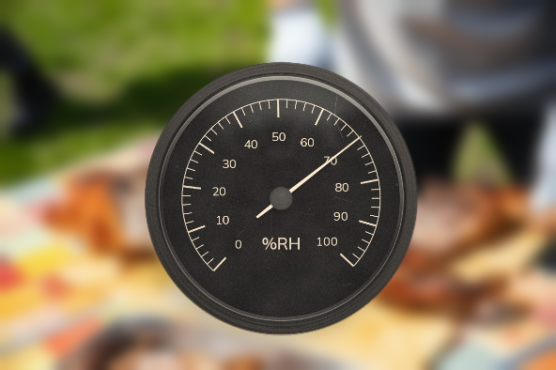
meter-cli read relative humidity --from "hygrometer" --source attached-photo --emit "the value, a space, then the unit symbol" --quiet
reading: 70 %
